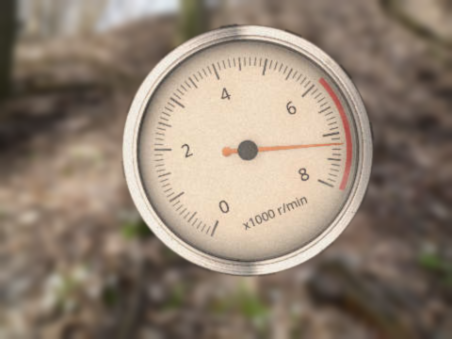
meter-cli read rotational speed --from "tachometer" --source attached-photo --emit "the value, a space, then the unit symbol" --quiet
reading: 7200 rpm
